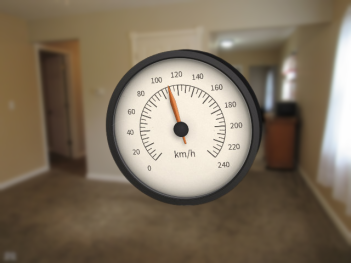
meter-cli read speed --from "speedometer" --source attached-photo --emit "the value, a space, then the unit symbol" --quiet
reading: 110 km/h
